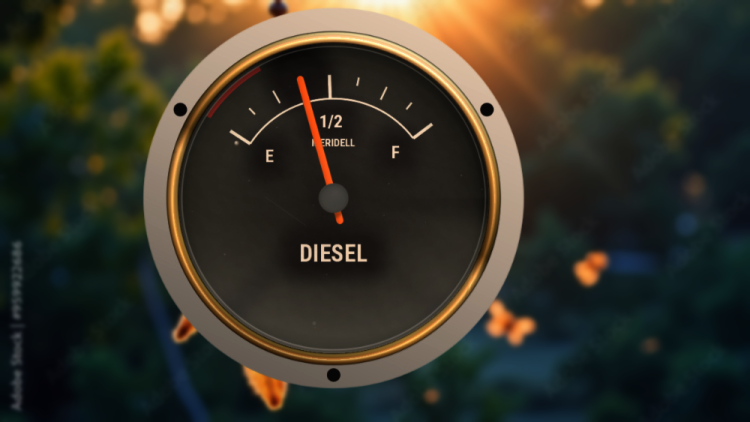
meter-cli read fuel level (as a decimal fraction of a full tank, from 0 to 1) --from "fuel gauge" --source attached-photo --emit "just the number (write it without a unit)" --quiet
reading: 0.375
